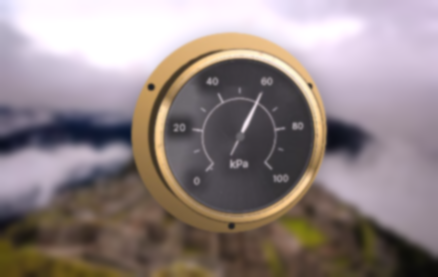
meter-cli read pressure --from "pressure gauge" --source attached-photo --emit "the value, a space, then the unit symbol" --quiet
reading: 60 kPa
